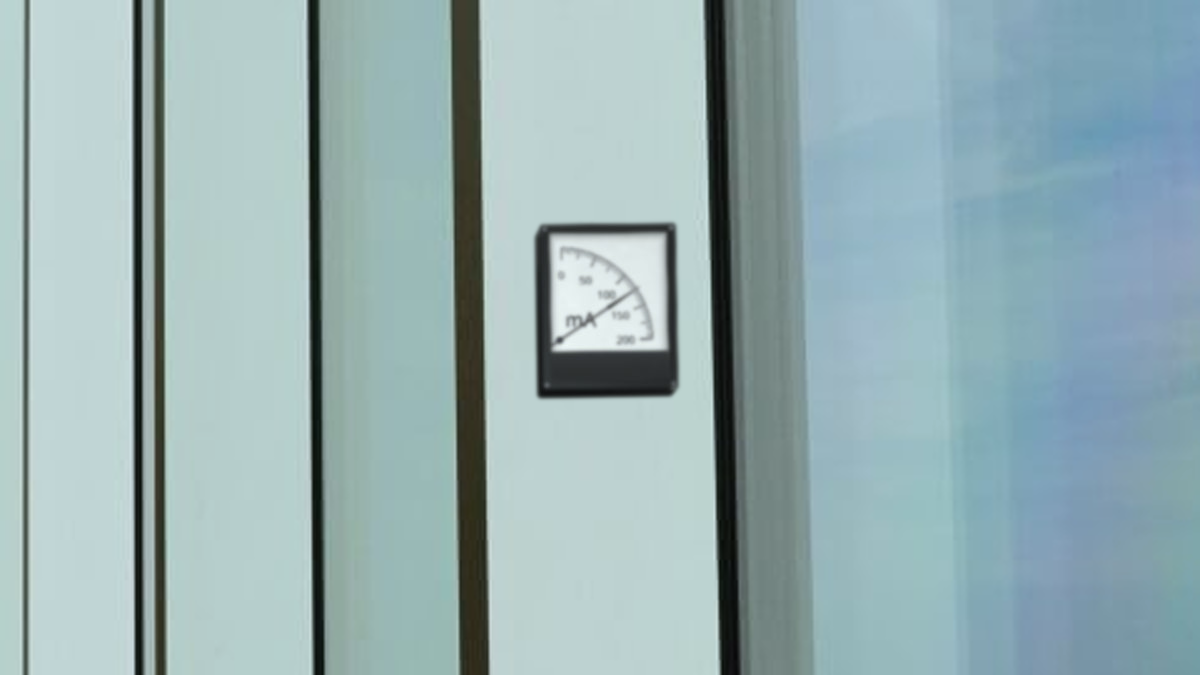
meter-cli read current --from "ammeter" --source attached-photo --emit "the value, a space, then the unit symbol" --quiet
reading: 125 mA
